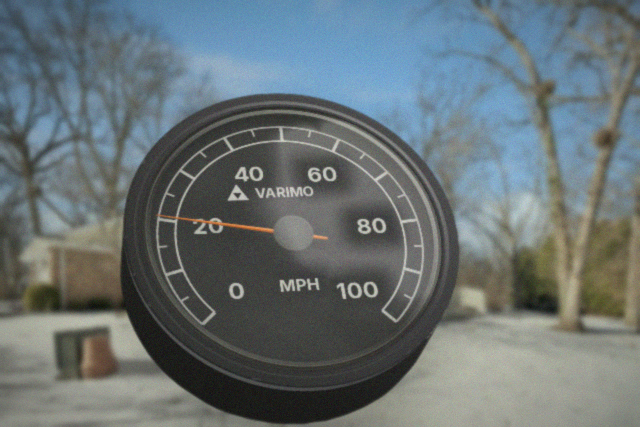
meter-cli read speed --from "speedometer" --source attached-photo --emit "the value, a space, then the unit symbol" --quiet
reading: 20 mph
